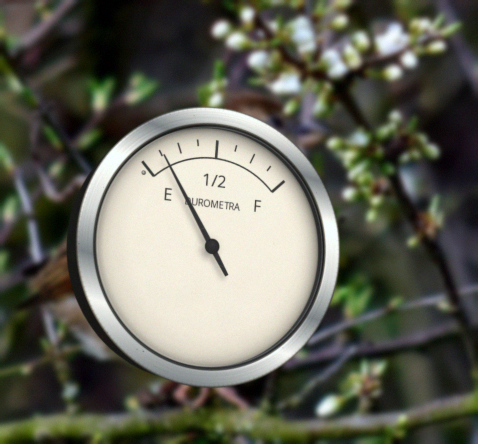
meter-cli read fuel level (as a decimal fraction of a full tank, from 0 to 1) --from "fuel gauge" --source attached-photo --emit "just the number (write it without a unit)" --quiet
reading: 0.125
